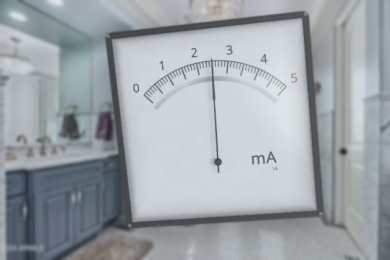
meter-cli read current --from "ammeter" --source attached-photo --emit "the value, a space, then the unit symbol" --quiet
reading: 2.5 mA
